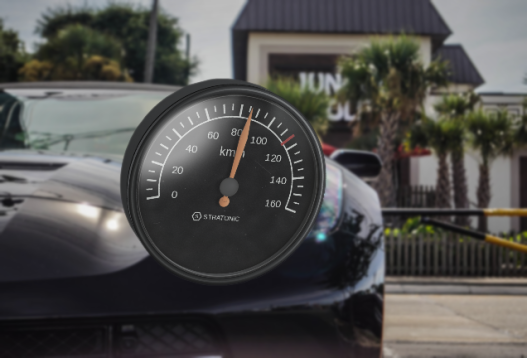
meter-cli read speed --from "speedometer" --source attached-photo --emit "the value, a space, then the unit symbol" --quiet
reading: 85 km/h
